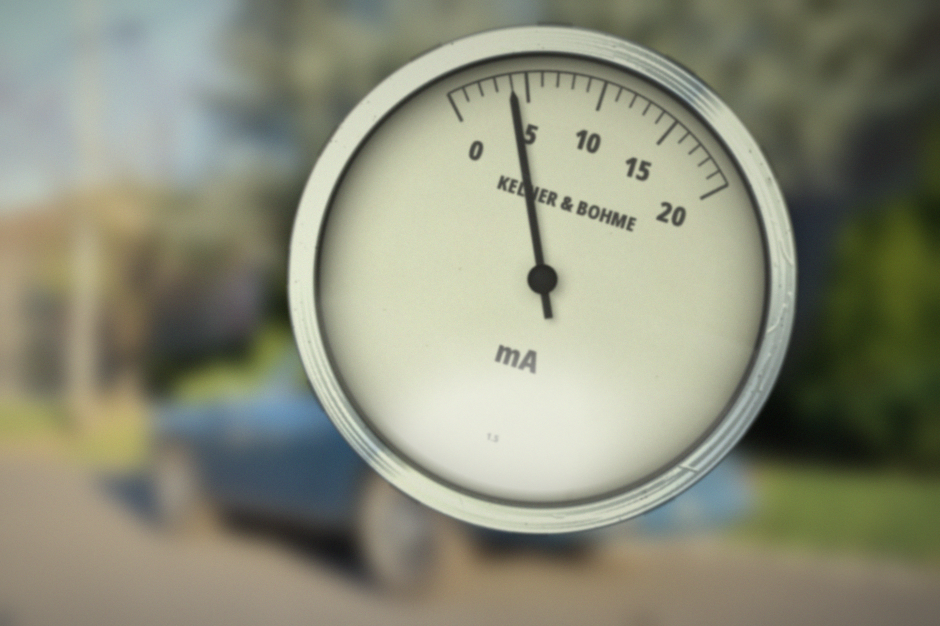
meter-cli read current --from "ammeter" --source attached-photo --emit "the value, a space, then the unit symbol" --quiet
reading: 4 mA
